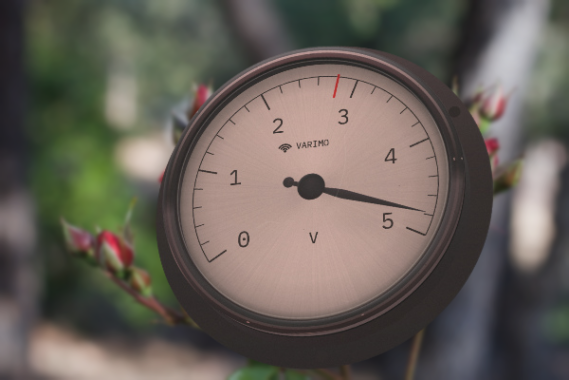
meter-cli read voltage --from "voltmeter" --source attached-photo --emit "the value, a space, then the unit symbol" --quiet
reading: 4.8 V
